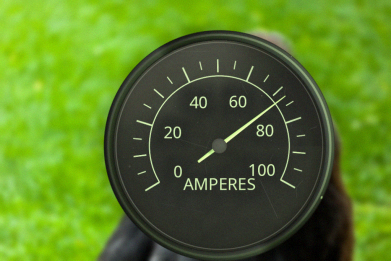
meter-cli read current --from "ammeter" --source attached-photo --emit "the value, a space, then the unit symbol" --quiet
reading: 72.5 A
